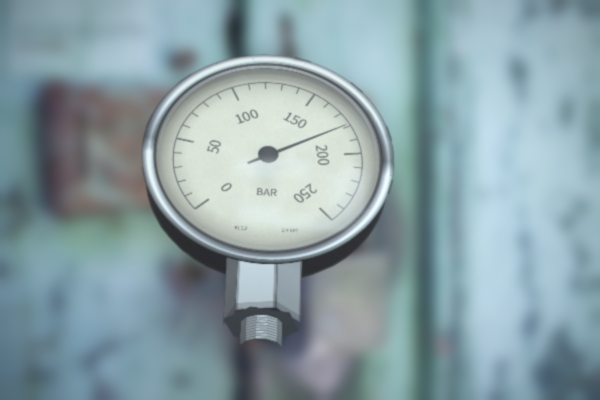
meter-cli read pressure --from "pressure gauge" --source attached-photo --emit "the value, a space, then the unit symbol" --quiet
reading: 180 bar
